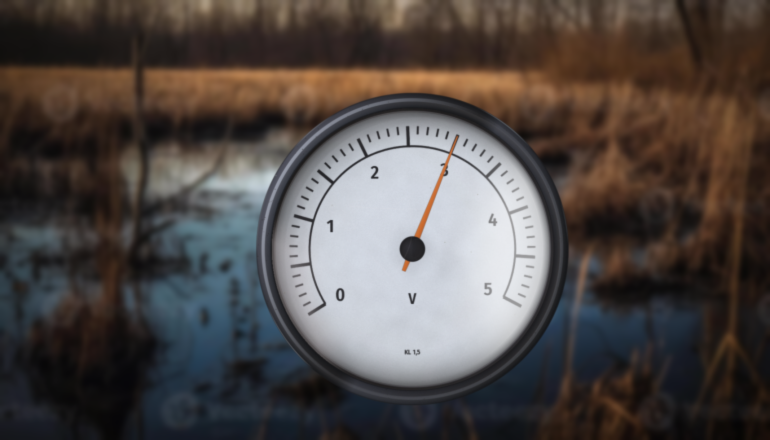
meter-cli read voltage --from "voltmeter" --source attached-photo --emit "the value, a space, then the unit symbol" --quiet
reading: 3 V
